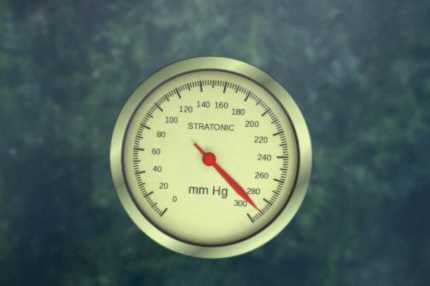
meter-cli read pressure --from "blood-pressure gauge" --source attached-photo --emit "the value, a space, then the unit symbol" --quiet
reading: 290 mmHg
